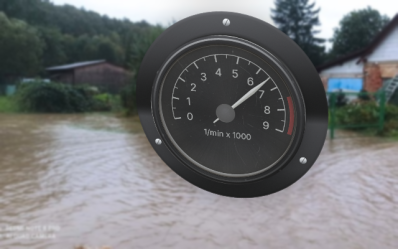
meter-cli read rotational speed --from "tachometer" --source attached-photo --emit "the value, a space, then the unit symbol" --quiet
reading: 6500 rpm
